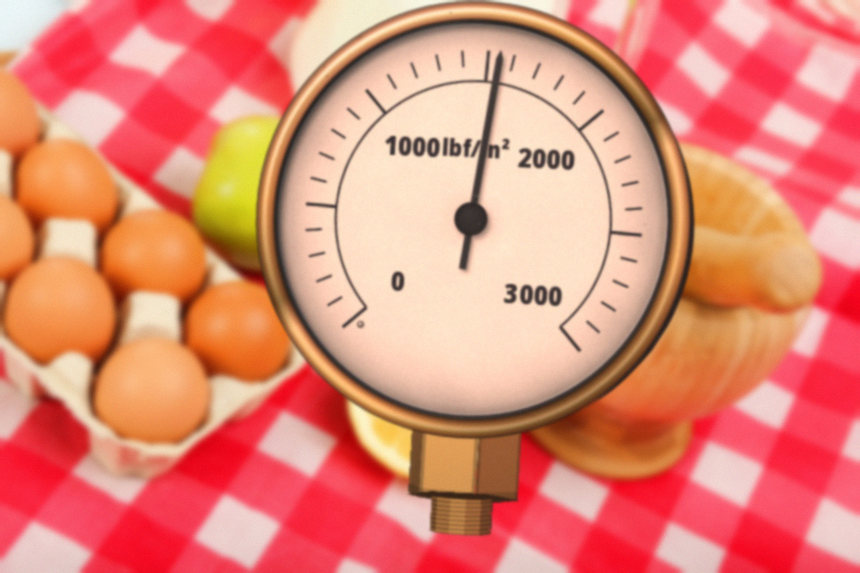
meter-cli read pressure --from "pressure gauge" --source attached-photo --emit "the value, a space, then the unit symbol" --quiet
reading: 1550 psi
